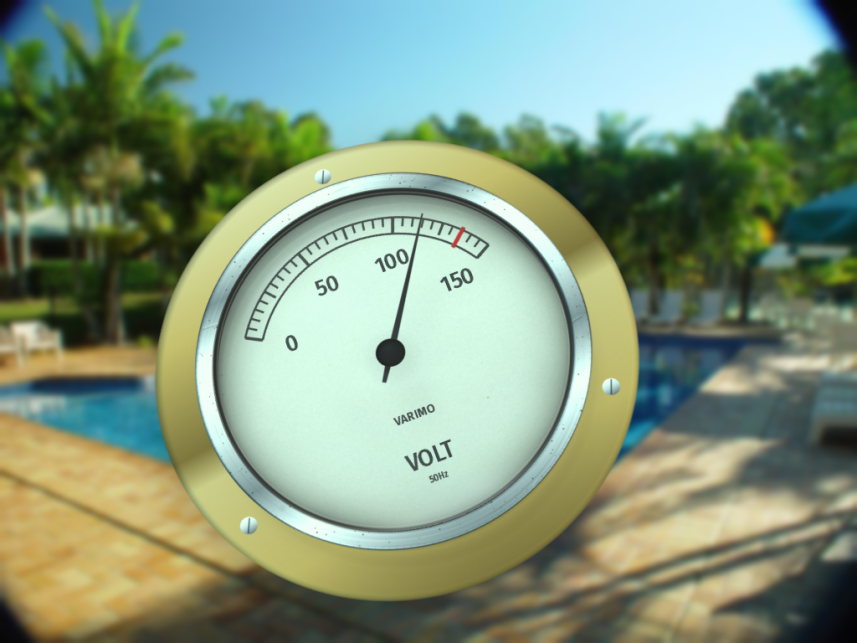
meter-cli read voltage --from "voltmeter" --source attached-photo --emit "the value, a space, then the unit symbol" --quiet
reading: 115 V
